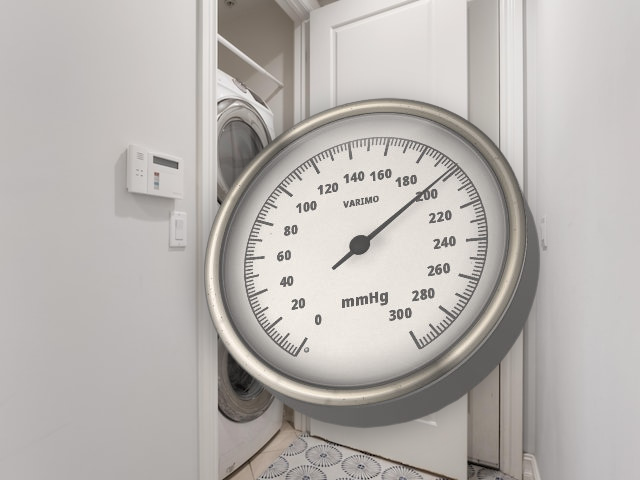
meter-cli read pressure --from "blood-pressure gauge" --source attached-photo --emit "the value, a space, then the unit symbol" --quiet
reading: 200 mmHg
